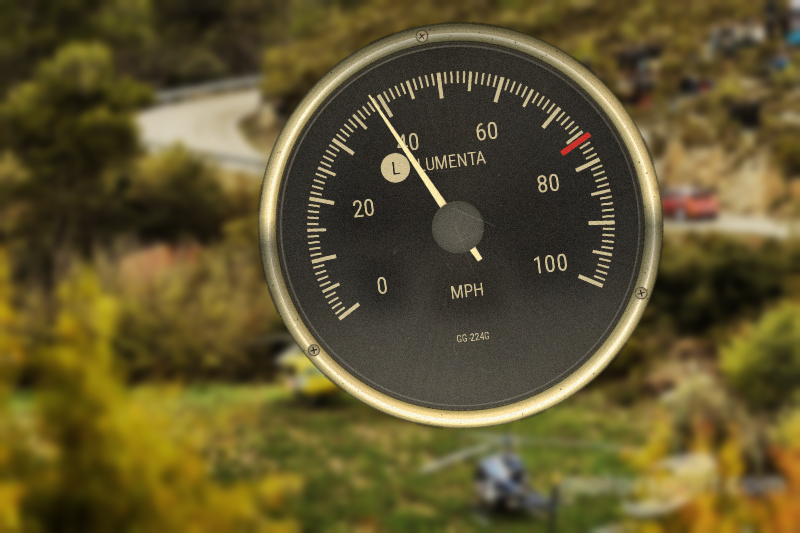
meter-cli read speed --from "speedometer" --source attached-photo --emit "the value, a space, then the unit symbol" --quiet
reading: 39 mph
